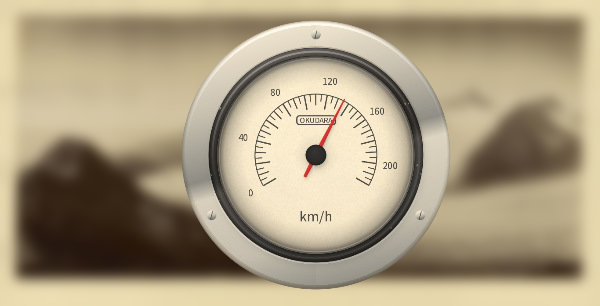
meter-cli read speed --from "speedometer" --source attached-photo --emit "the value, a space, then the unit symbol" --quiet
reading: 135 km/h
